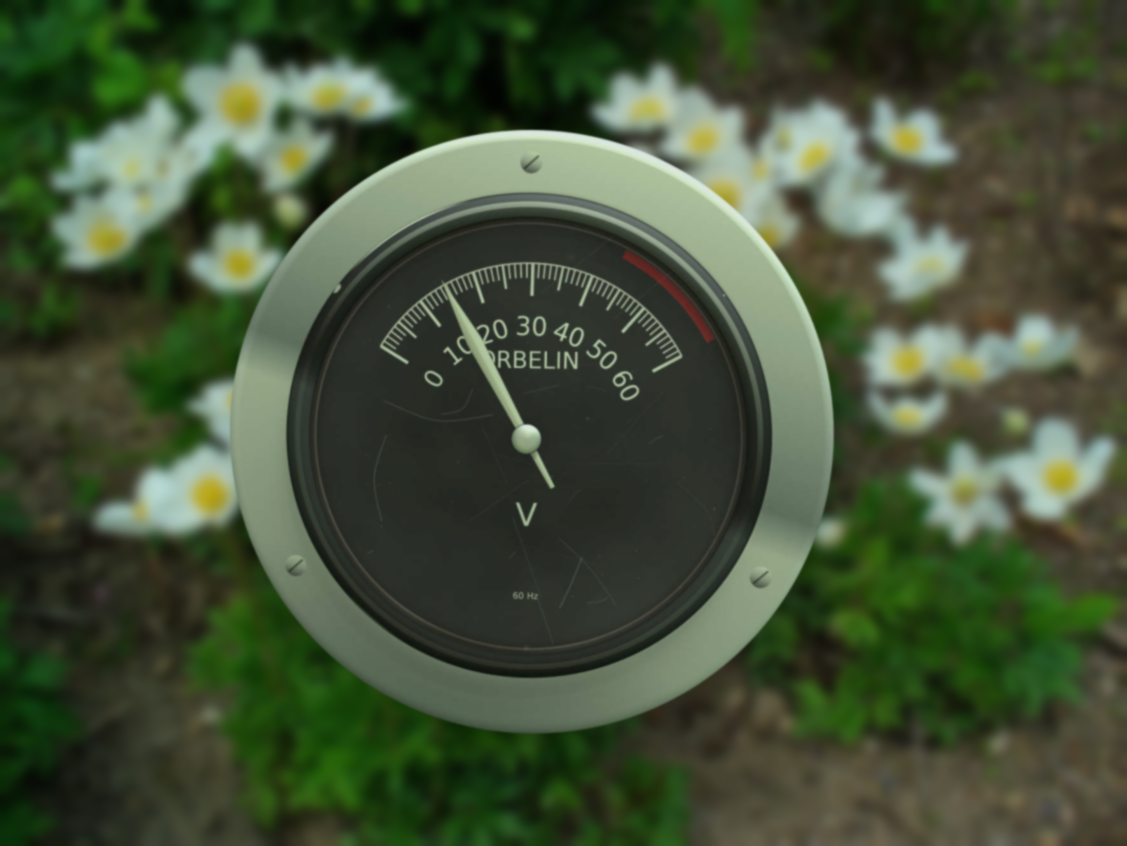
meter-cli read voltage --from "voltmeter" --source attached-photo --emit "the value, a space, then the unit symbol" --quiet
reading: 15 V
